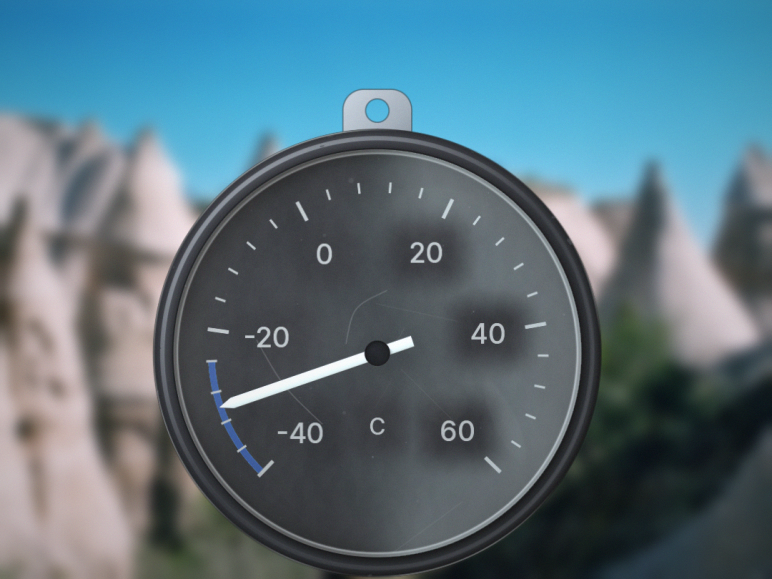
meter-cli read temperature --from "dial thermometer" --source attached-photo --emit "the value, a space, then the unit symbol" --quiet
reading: -30 °C
